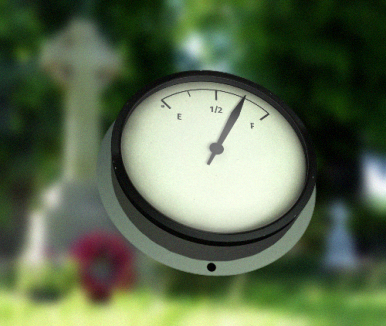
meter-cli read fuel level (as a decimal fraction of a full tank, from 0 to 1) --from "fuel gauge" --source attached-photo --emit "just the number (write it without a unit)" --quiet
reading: 0.75
